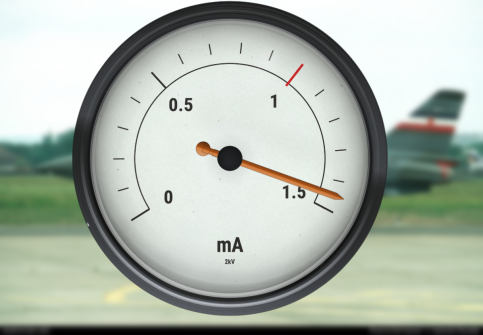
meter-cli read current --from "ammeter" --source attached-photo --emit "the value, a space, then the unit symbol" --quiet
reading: 1.45 mA
